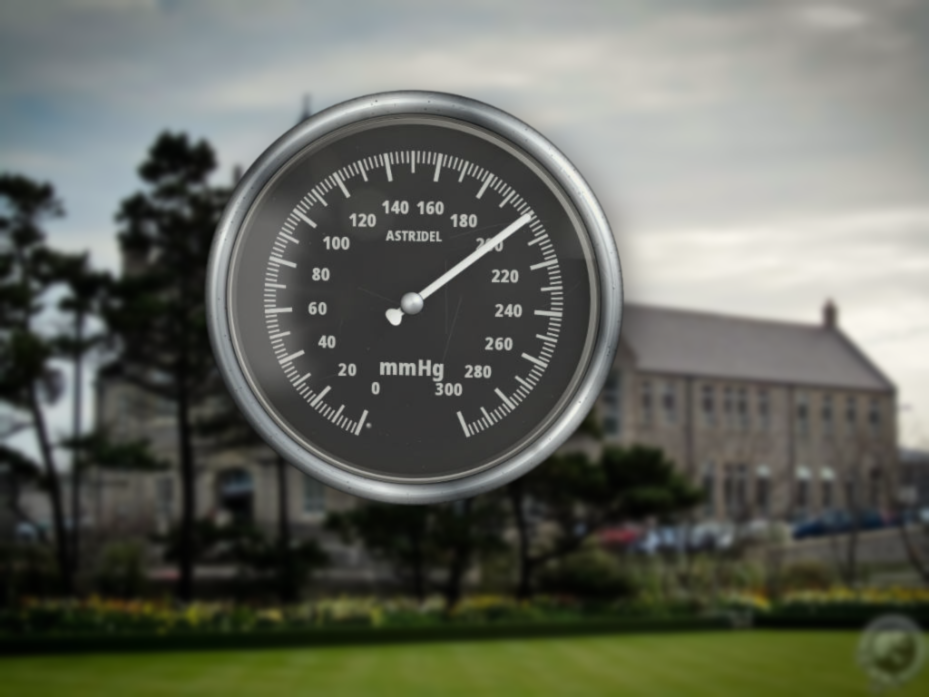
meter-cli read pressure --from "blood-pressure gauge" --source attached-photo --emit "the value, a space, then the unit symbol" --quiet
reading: 200 mmHg
